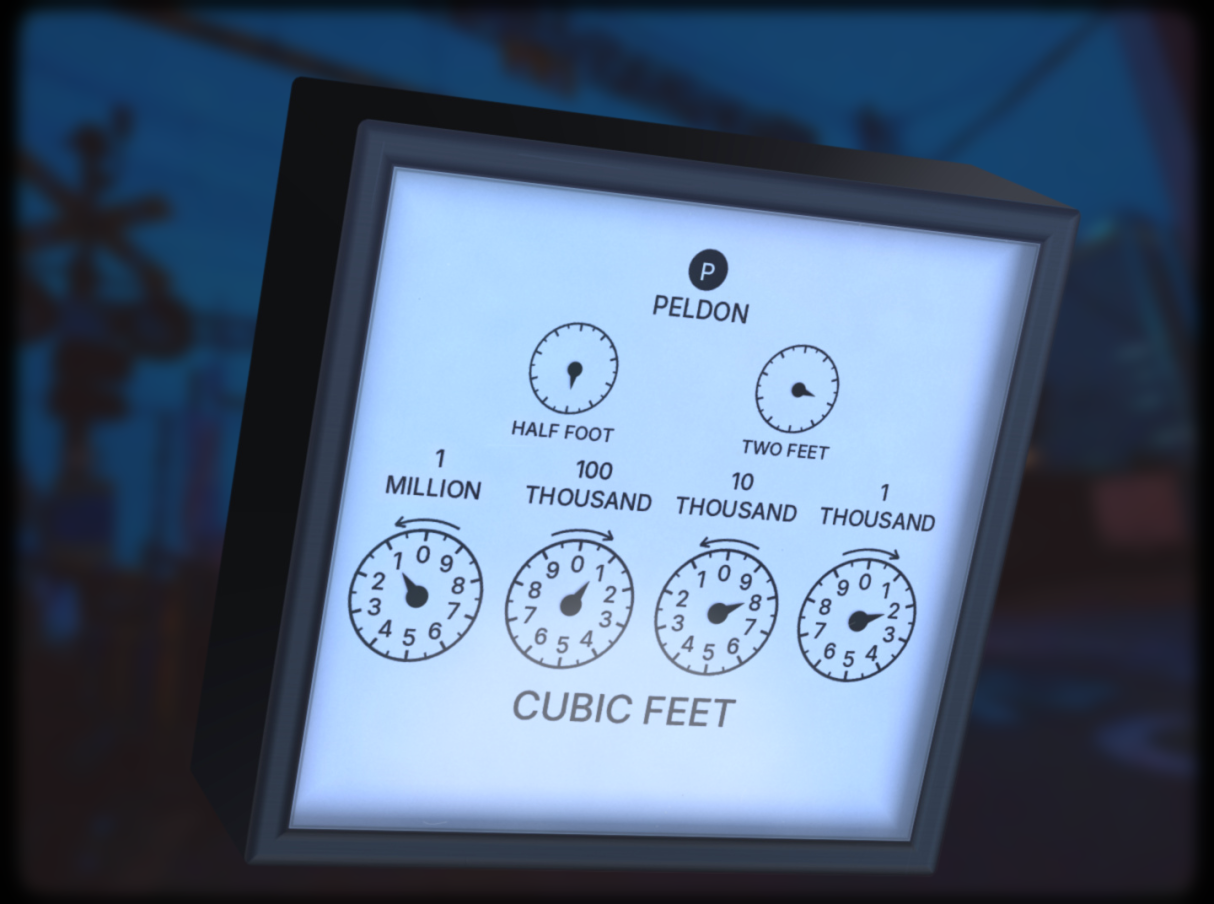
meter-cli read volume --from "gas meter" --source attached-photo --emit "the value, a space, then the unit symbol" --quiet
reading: 108200 ft³
